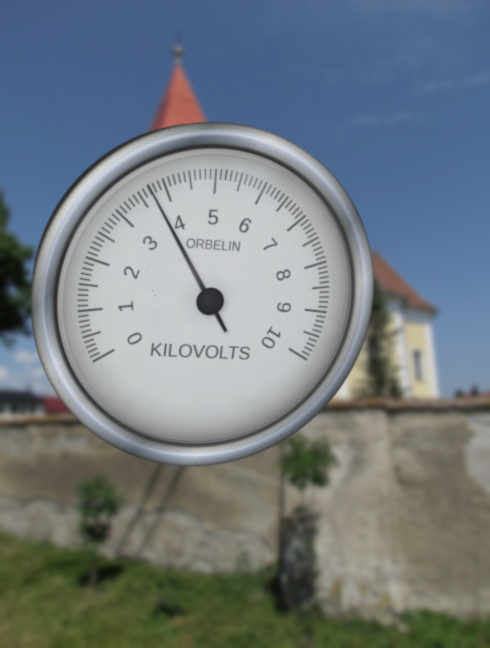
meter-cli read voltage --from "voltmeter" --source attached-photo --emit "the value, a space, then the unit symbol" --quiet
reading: 3.7 kV
